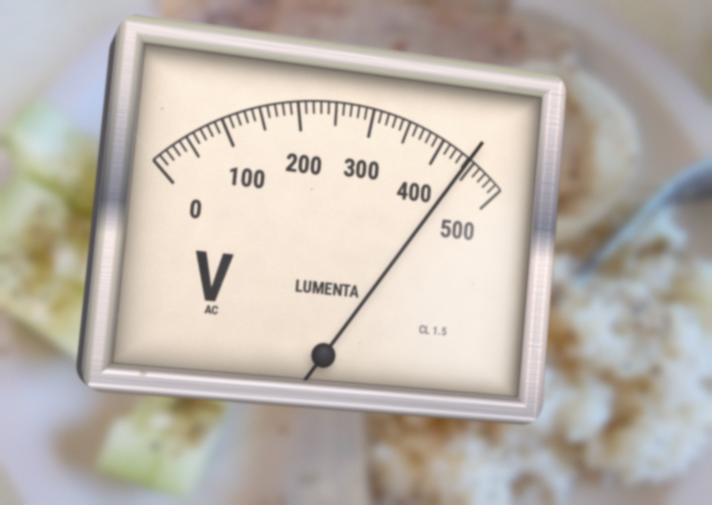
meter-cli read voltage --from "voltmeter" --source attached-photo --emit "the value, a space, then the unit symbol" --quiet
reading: 440 V
